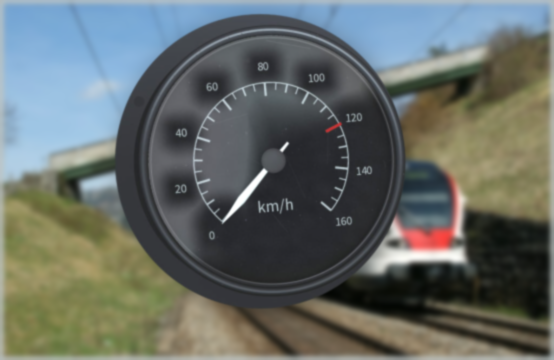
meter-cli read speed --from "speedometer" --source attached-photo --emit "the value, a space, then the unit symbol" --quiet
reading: 0 km/h
